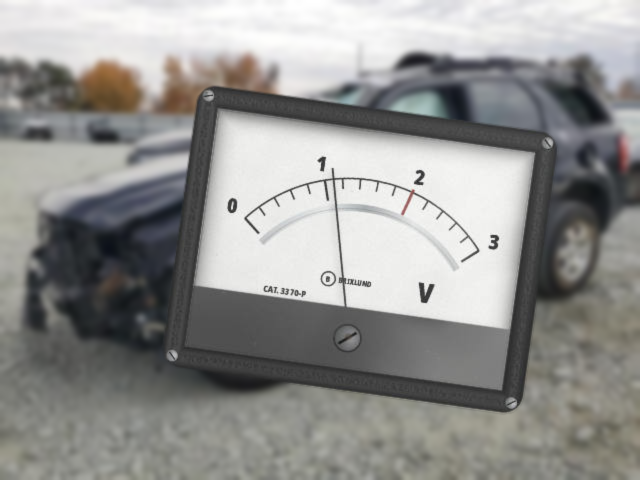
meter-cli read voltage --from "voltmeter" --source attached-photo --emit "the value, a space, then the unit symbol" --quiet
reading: 1.1 V
